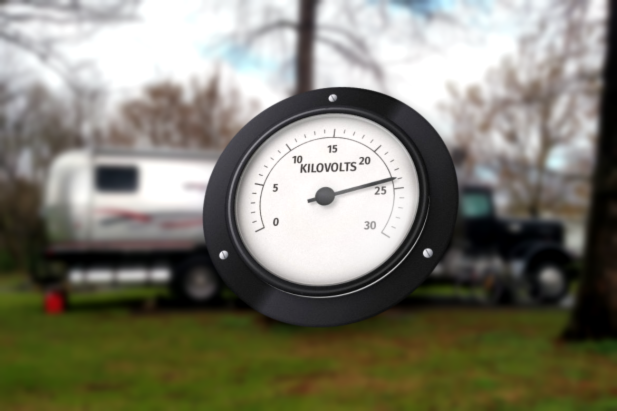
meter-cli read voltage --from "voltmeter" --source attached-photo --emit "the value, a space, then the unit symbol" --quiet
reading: 24 kV
